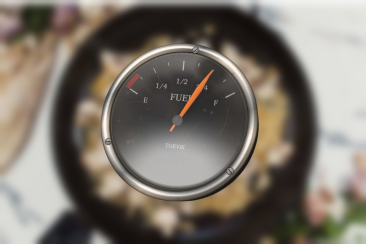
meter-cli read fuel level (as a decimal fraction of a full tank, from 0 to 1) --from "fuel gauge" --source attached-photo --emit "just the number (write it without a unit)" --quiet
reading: 0.75
